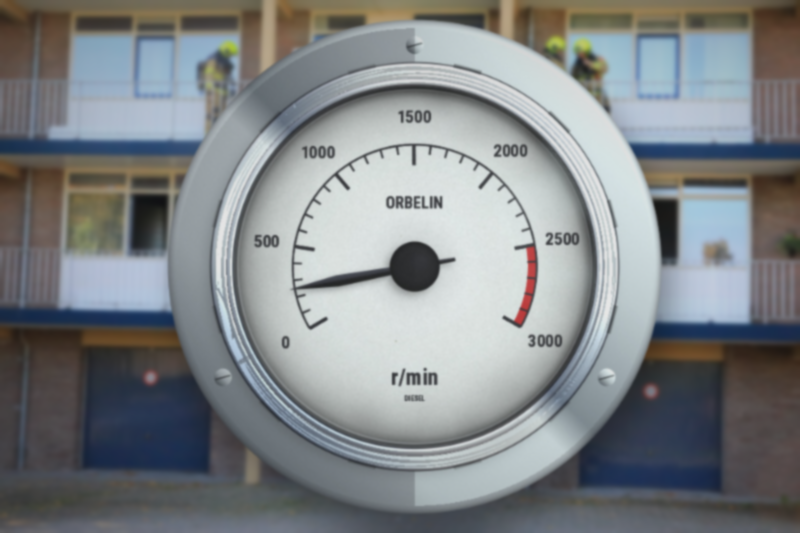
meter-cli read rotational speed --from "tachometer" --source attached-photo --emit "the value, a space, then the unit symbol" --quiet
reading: 250 rpm
